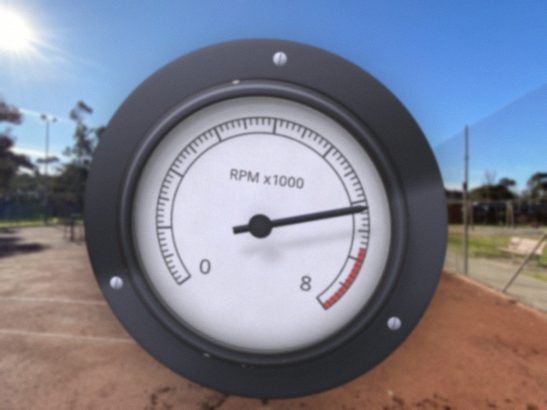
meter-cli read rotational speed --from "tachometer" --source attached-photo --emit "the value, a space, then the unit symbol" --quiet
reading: 6100 rpm
